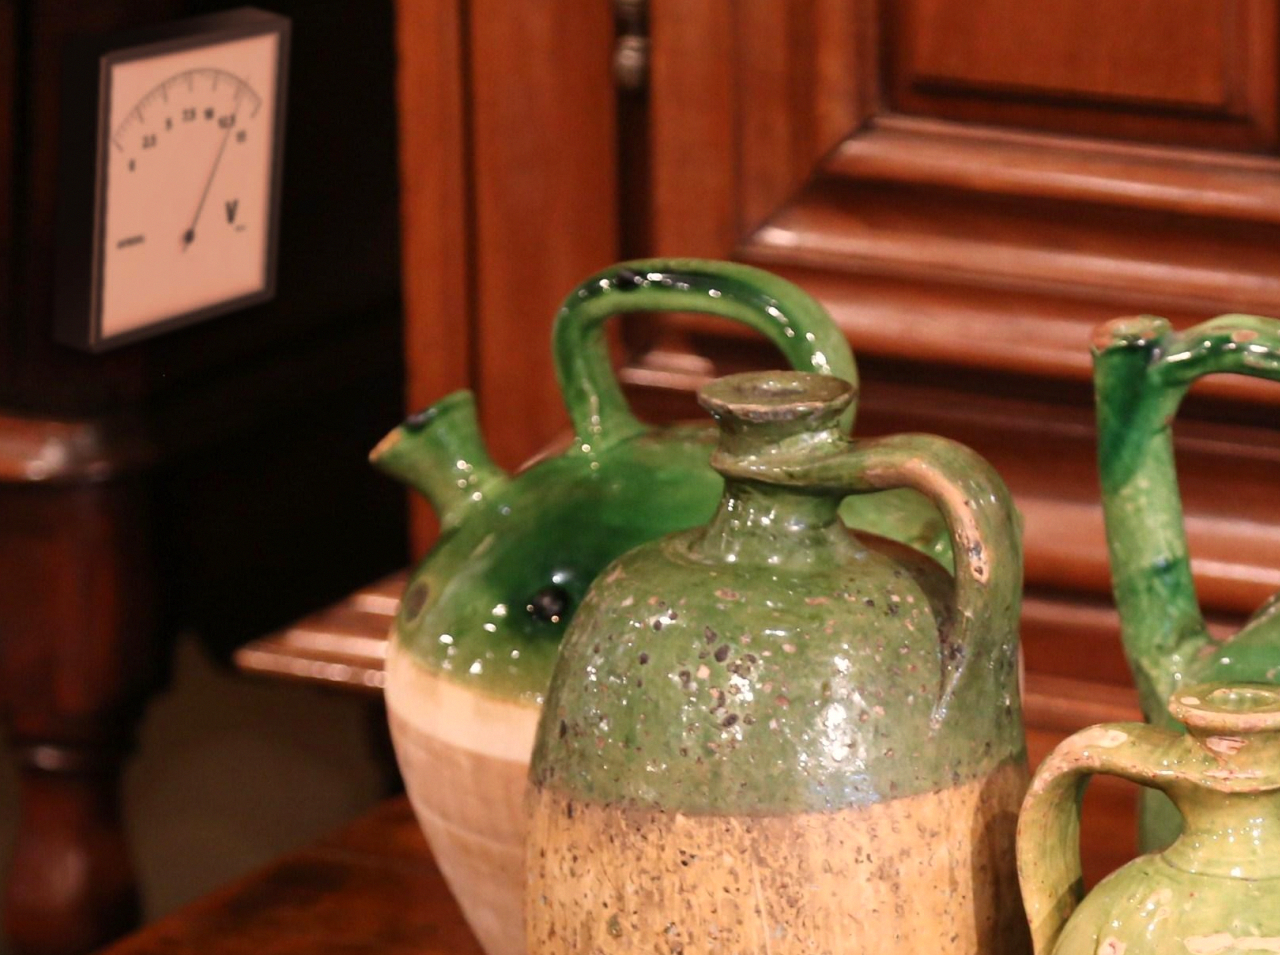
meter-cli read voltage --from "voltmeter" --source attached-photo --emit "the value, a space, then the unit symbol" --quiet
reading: 12.5 V
